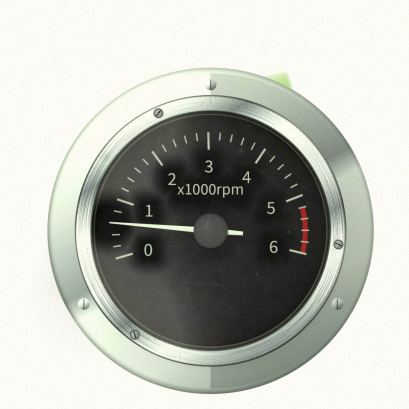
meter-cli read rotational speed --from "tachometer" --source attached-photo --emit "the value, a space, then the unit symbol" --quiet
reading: 600 rpm
